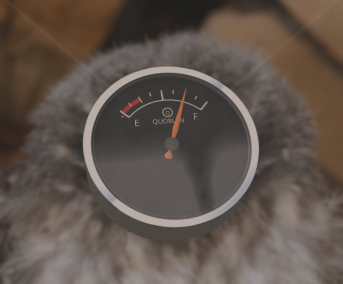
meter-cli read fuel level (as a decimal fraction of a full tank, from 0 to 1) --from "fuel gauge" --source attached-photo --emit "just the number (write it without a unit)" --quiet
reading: 0.75
